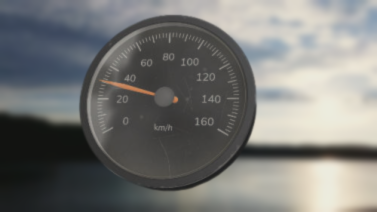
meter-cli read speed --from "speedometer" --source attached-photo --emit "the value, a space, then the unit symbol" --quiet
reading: 30 km/h
